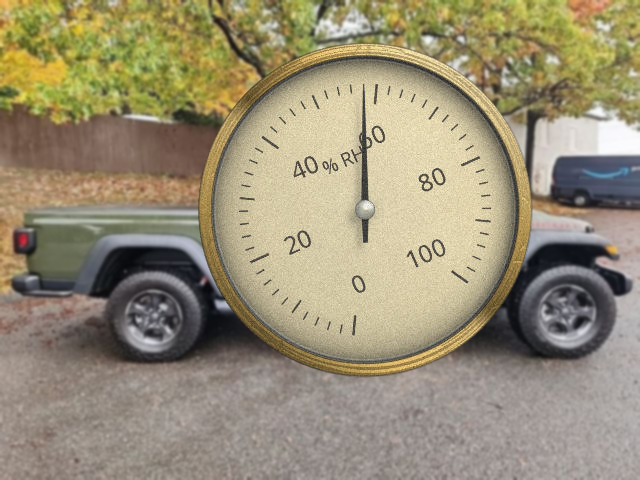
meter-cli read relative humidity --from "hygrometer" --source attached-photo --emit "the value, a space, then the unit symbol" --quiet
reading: 58 %
